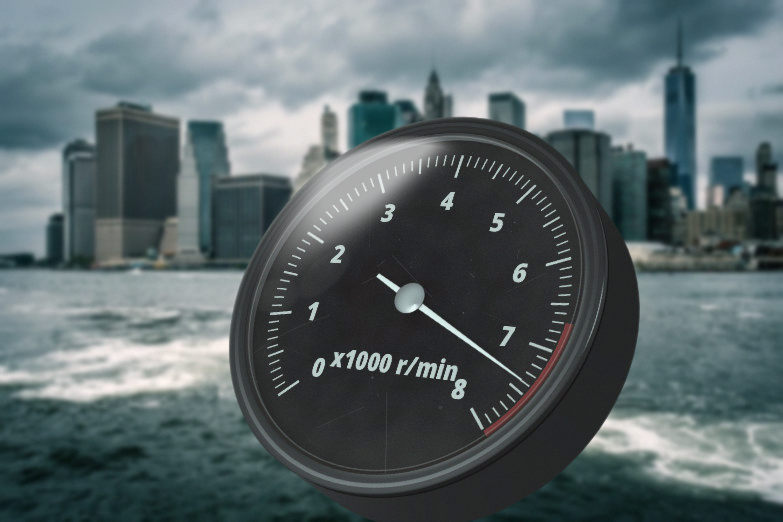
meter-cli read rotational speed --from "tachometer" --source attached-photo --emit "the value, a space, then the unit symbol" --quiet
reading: 7400 rpm
